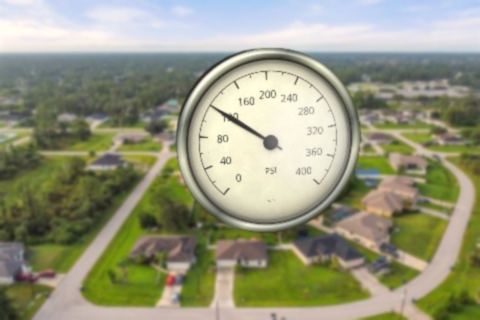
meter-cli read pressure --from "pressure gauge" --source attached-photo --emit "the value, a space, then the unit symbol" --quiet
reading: 120 psi
